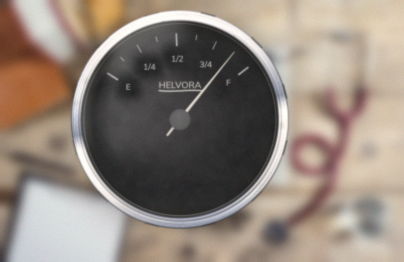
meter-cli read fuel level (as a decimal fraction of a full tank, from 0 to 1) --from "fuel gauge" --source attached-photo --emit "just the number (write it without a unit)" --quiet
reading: 0.875
